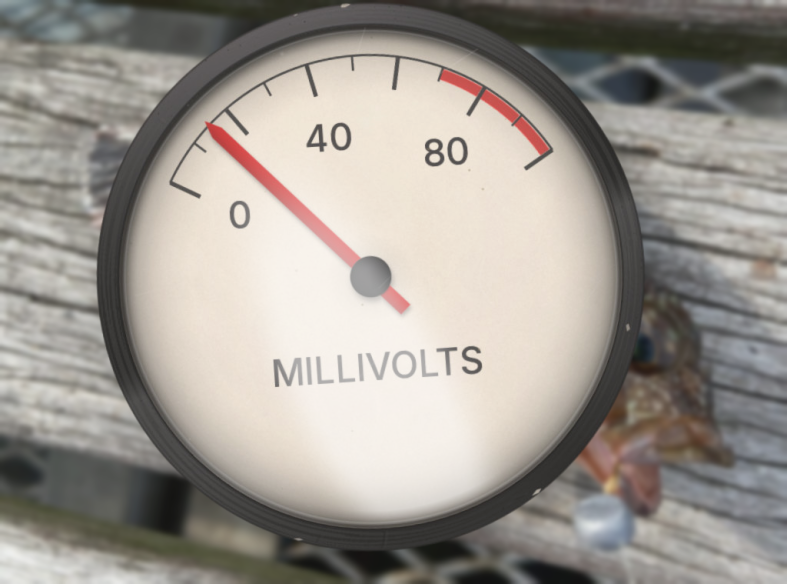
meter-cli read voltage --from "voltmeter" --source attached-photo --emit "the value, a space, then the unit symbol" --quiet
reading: 15 mV
